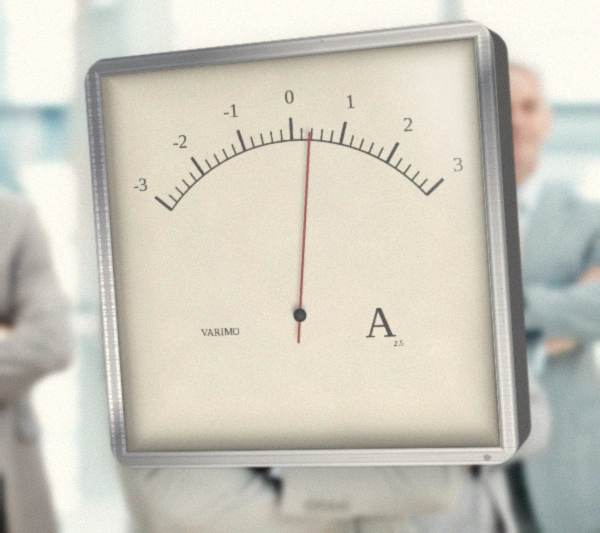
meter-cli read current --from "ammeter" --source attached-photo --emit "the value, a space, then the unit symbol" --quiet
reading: 0.4 A
